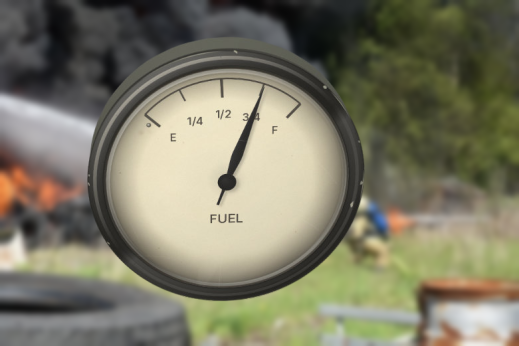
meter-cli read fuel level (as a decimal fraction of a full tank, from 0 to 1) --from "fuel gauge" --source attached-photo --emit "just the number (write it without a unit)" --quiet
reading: 0.75
